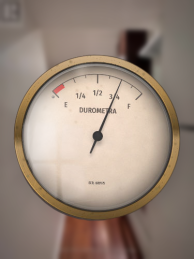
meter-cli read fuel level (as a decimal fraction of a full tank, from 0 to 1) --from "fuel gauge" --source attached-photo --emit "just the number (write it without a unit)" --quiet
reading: 0.75
